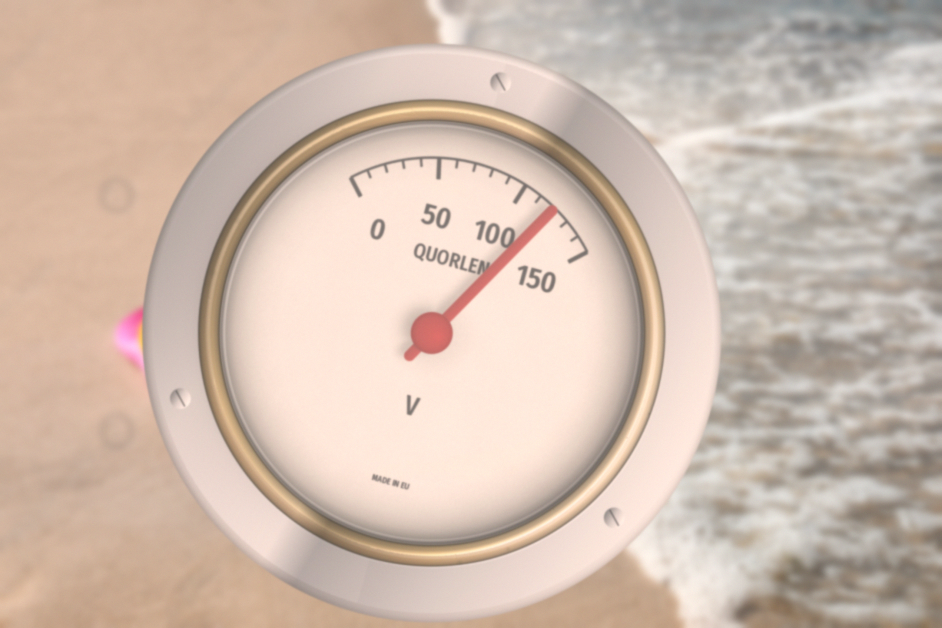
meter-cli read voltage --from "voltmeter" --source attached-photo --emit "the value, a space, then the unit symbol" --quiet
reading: 120 V
